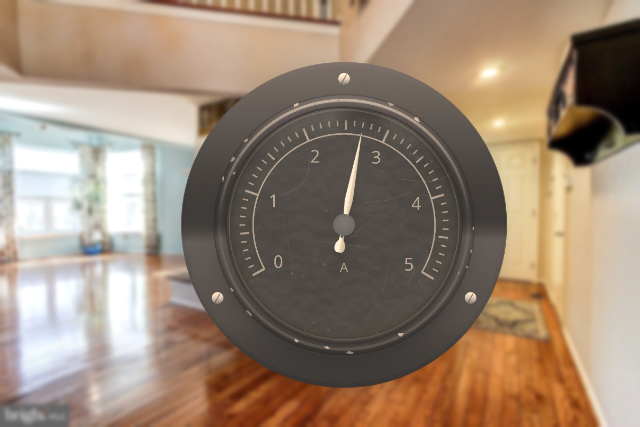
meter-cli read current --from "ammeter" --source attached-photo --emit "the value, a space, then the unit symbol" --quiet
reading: 2.7 A
